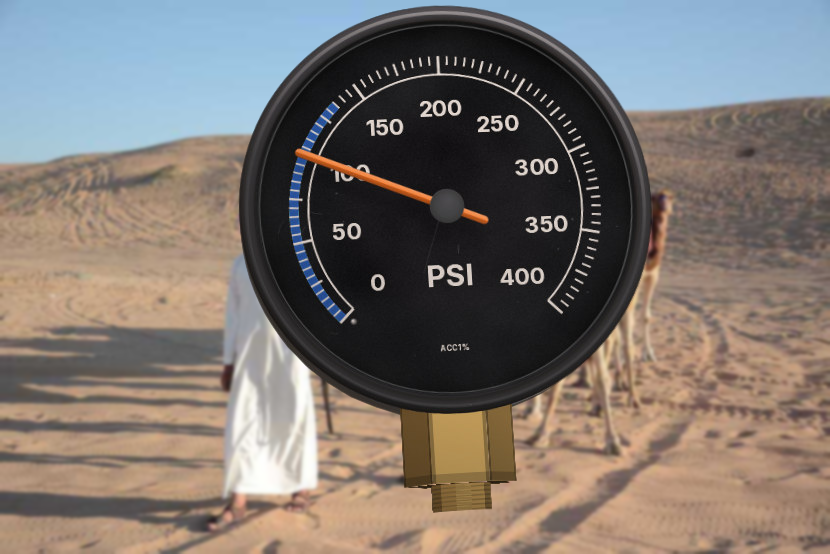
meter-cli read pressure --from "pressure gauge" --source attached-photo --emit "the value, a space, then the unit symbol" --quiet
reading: 100 psi
